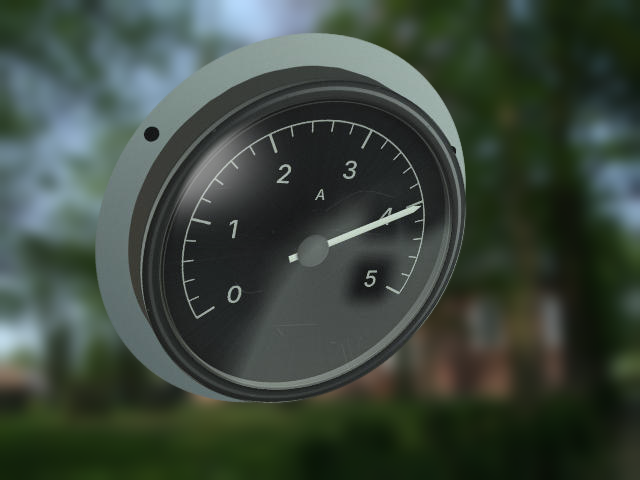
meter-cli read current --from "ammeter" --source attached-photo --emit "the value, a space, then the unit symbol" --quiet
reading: 4 A
